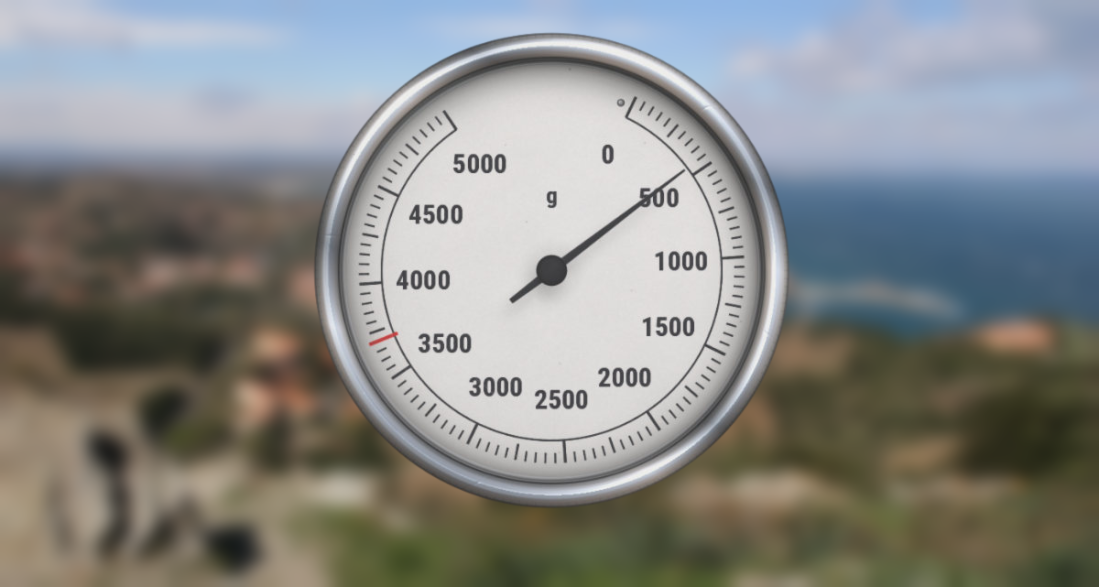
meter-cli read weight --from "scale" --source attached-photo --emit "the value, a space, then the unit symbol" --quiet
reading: 450 g
